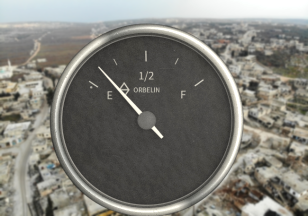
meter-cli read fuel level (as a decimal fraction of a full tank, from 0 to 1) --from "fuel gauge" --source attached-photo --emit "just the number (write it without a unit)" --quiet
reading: 0.125
